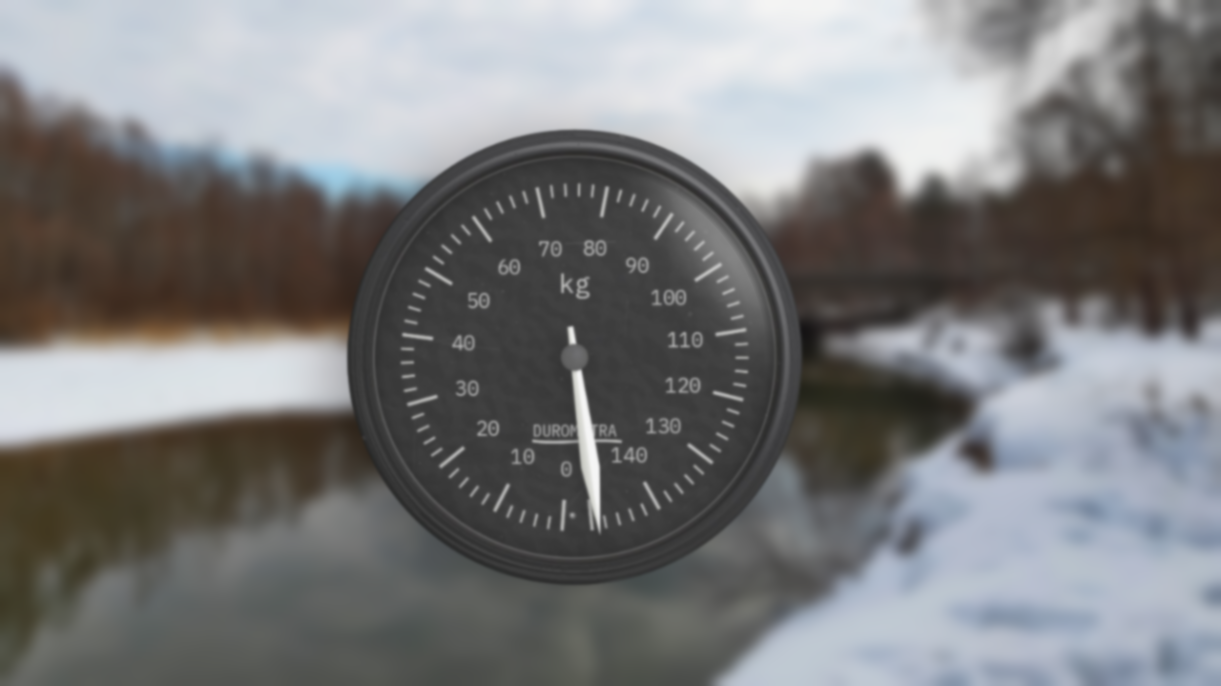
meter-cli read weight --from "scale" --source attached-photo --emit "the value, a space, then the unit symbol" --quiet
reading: 149 kg
